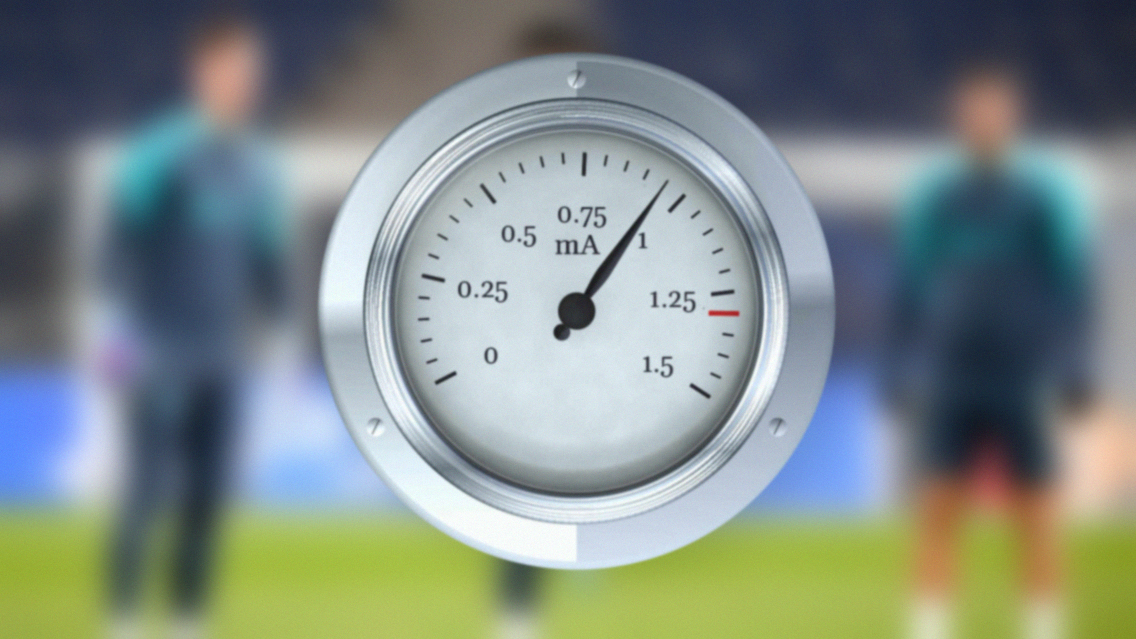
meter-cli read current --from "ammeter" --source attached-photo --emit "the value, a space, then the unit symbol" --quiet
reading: 0.95 mA
